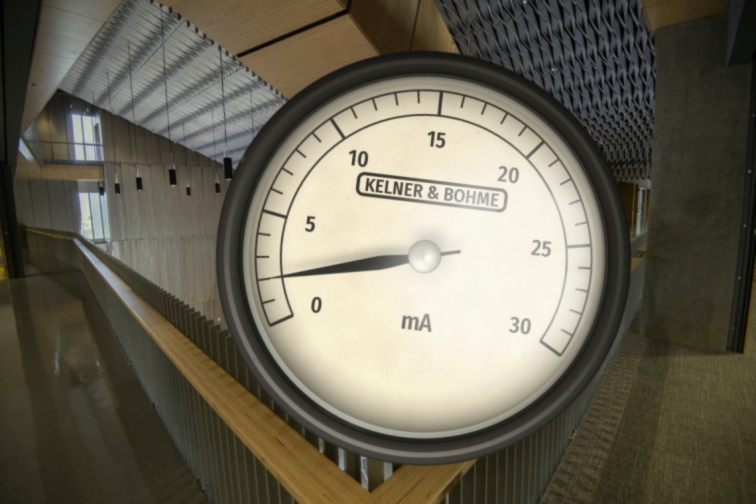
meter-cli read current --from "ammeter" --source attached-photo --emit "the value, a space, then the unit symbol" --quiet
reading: 2 mA
